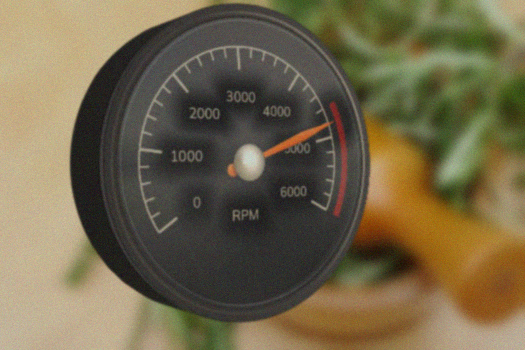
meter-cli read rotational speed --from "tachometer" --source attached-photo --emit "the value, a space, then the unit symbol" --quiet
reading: 4800 rpm
